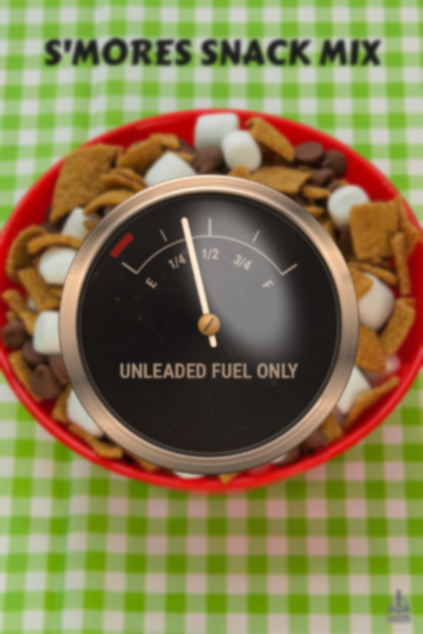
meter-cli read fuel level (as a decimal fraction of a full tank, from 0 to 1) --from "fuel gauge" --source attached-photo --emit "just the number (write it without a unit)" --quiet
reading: 0.375
